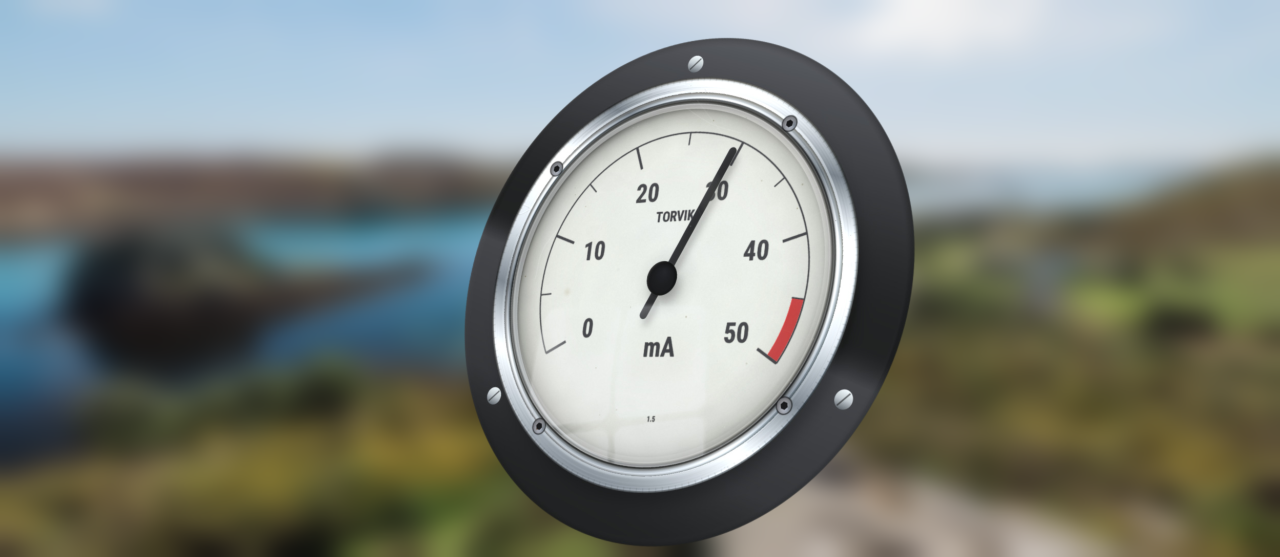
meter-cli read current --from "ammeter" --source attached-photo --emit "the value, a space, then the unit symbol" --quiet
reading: 30 mA
